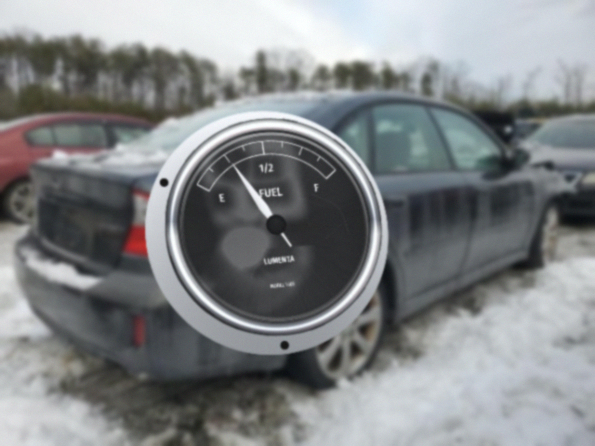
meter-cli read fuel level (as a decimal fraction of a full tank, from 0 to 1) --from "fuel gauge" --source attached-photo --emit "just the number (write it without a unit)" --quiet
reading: 0.25
